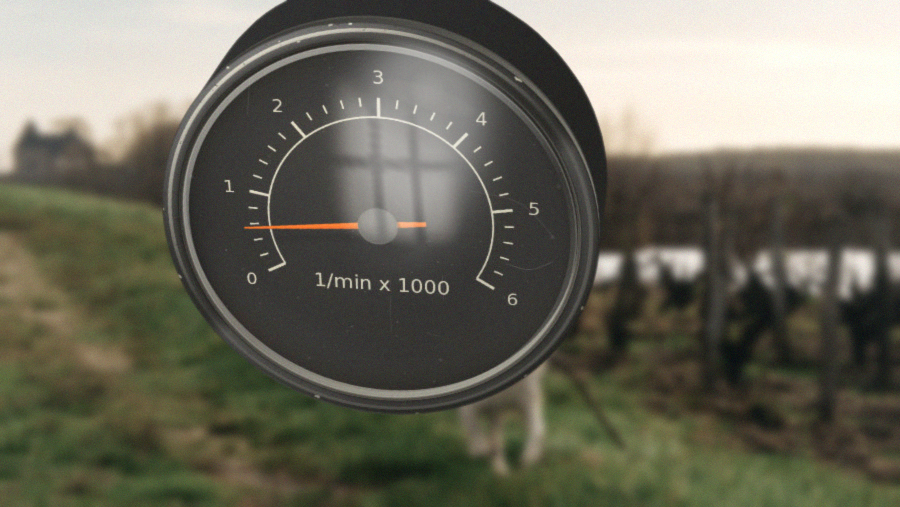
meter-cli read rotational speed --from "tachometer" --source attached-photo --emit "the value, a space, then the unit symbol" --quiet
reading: 600 rpm
